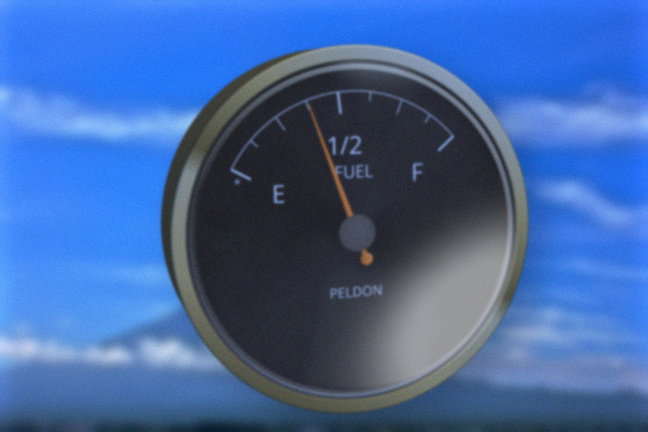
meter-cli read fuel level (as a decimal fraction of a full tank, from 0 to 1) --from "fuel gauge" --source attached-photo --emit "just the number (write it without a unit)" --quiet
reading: 0.375
